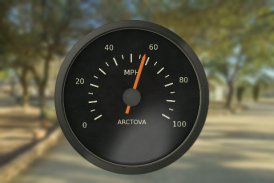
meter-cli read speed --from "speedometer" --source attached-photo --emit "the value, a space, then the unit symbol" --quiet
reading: 57.5 mph
